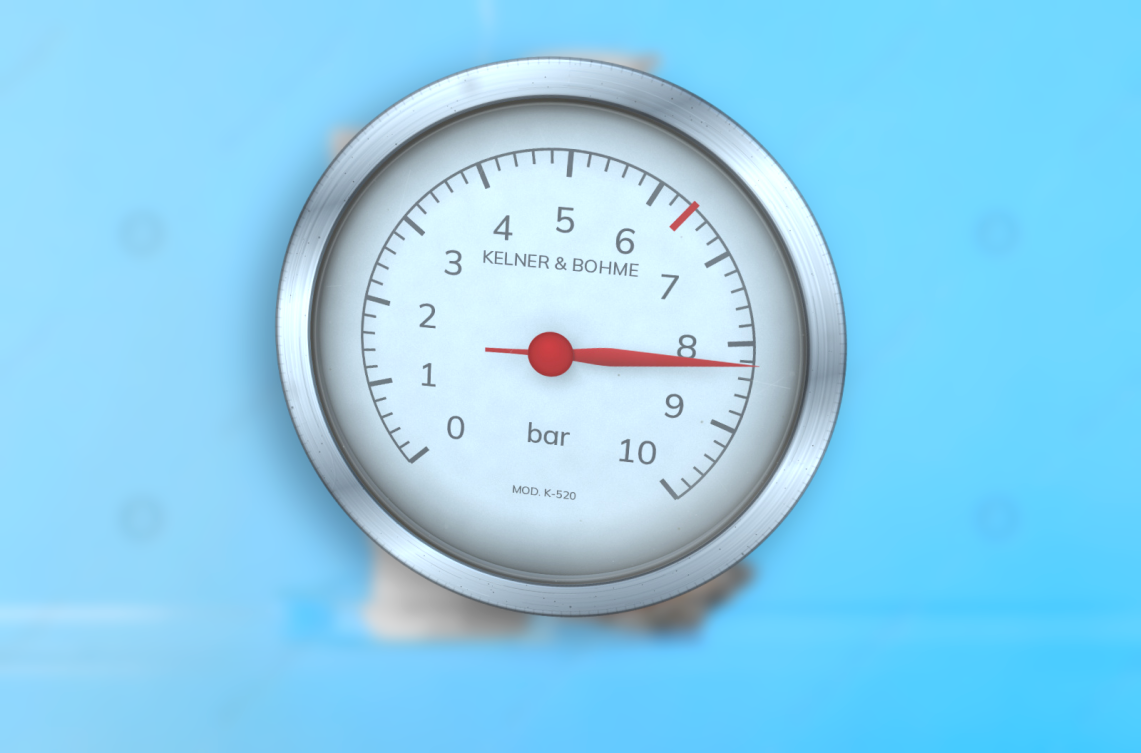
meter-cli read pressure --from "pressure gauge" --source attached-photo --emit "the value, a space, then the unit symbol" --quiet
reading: 8.2 bar
